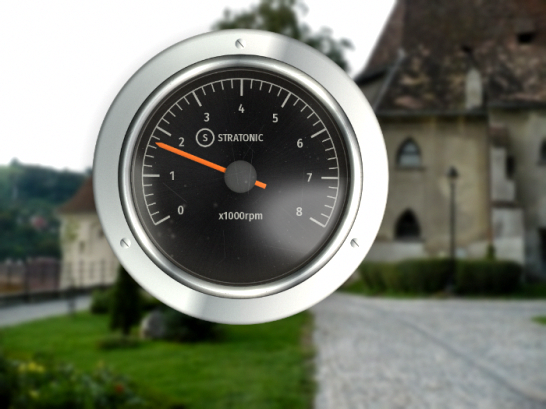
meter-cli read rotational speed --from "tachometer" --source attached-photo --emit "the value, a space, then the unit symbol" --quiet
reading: 1700 rpm
